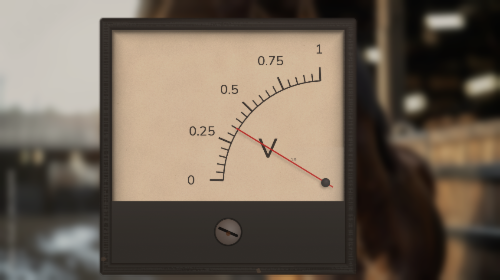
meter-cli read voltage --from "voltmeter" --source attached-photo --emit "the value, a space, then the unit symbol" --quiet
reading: 0.35 V
